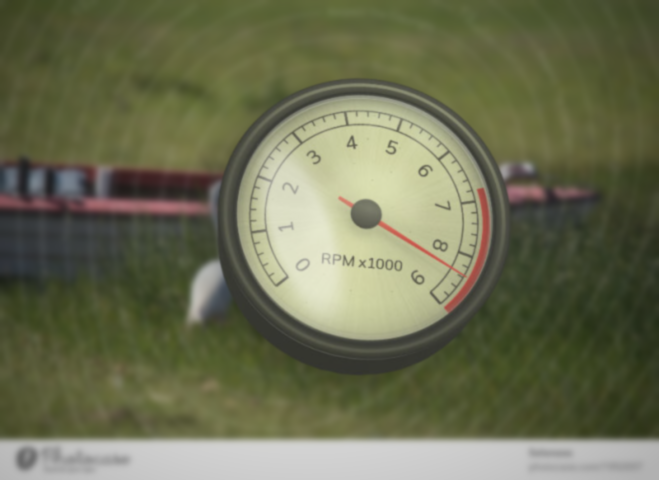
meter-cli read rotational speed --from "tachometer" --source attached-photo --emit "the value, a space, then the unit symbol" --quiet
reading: 8400 rpm
